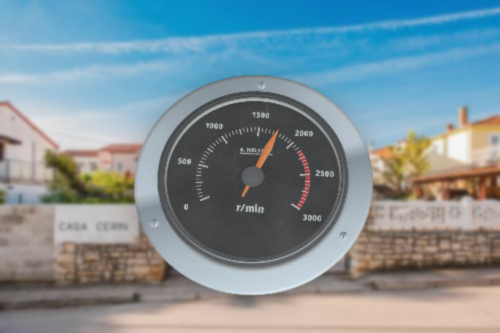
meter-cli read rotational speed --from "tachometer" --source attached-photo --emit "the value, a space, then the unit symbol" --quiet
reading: 1750 rpm
